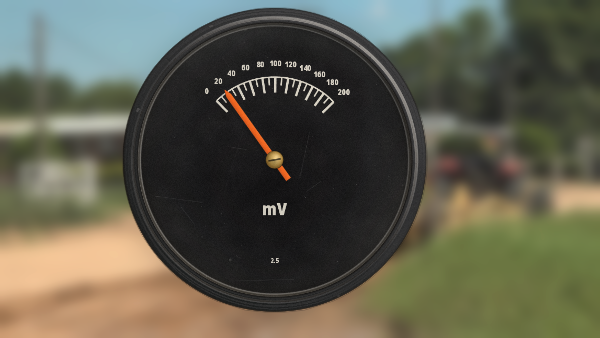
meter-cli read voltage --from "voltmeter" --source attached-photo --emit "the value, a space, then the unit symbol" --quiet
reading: 20 mV
